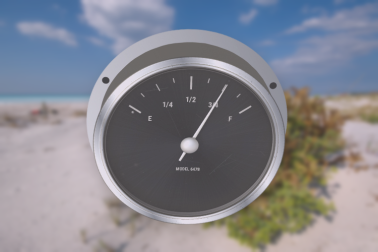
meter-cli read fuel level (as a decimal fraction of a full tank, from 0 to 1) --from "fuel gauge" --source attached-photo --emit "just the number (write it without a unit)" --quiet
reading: 0.75
